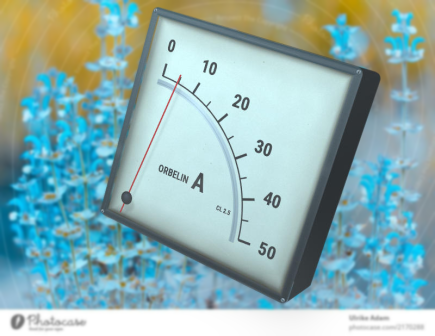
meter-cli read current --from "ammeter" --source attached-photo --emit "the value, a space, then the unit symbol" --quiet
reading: 5 A
